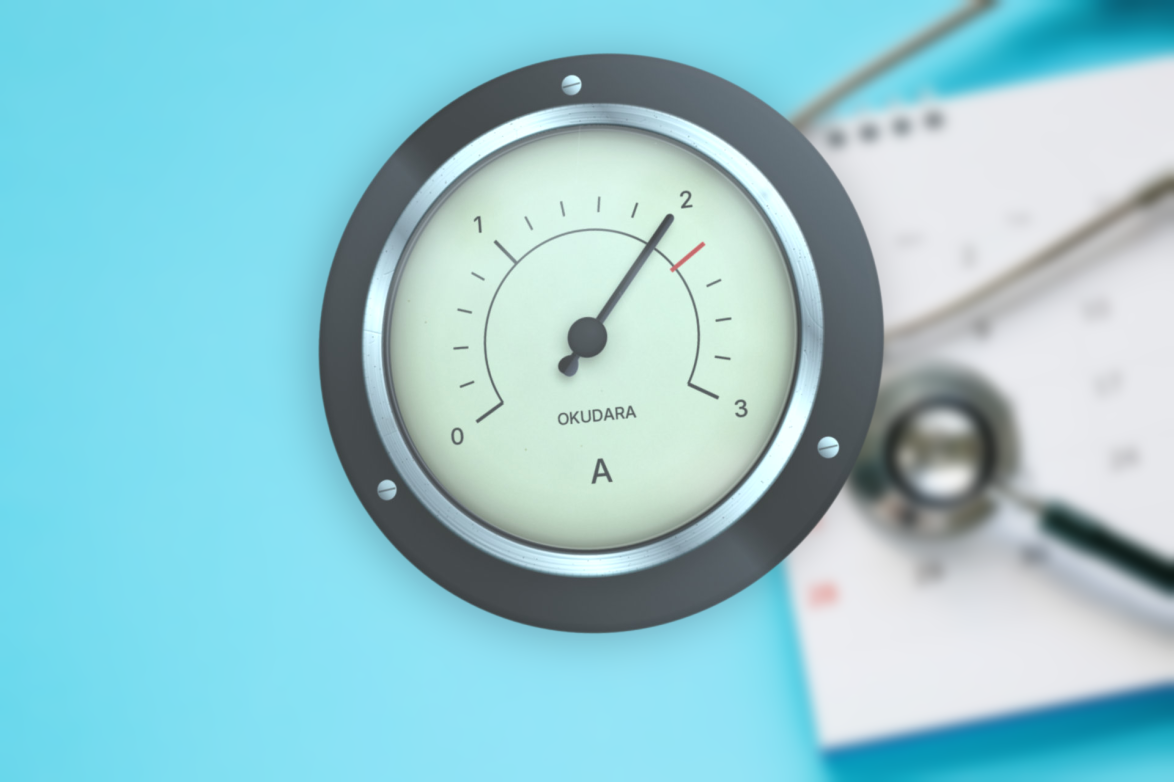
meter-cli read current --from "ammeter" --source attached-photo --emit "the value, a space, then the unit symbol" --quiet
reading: 2 A
